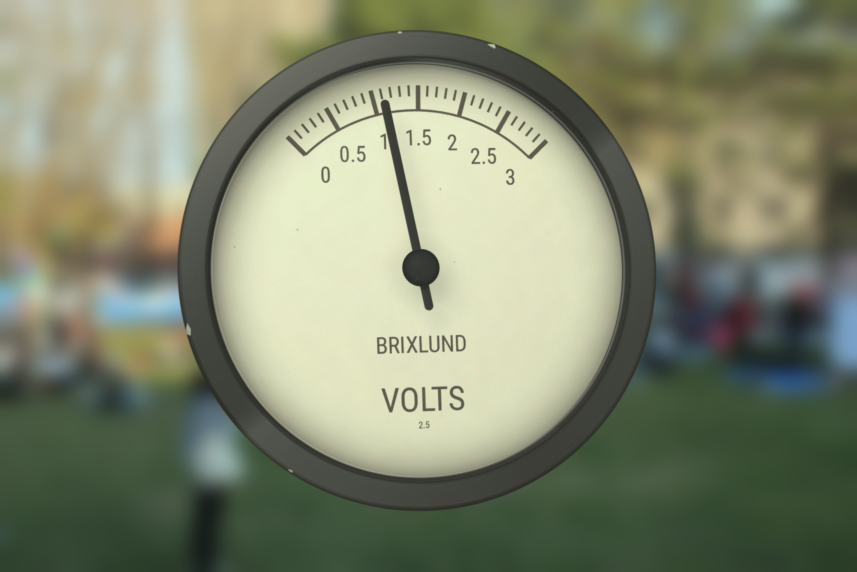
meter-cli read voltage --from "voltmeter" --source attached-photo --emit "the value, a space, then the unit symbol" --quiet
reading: 1.1 V
